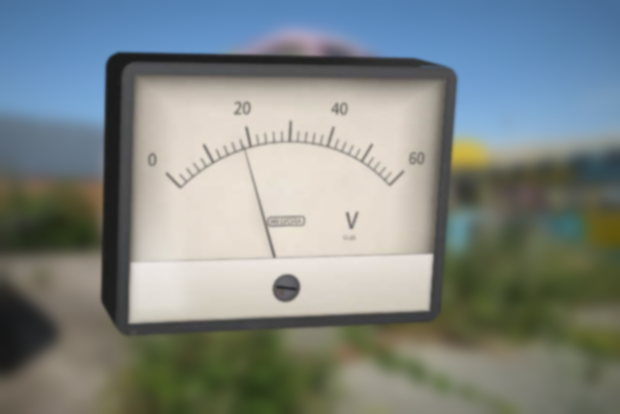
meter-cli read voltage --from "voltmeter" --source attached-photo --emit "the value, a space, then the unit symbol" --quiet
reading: 18 V
